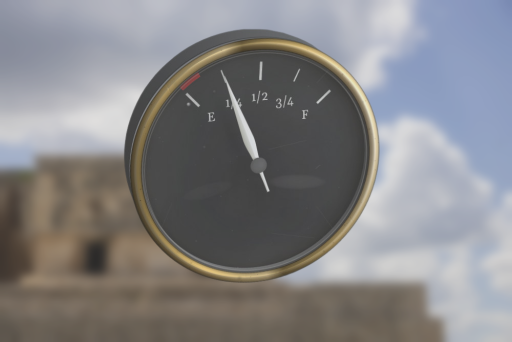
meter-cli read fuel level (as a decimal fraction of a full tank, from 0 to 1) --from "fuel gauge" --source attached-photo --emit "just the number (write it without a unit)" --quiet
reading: 0.25
